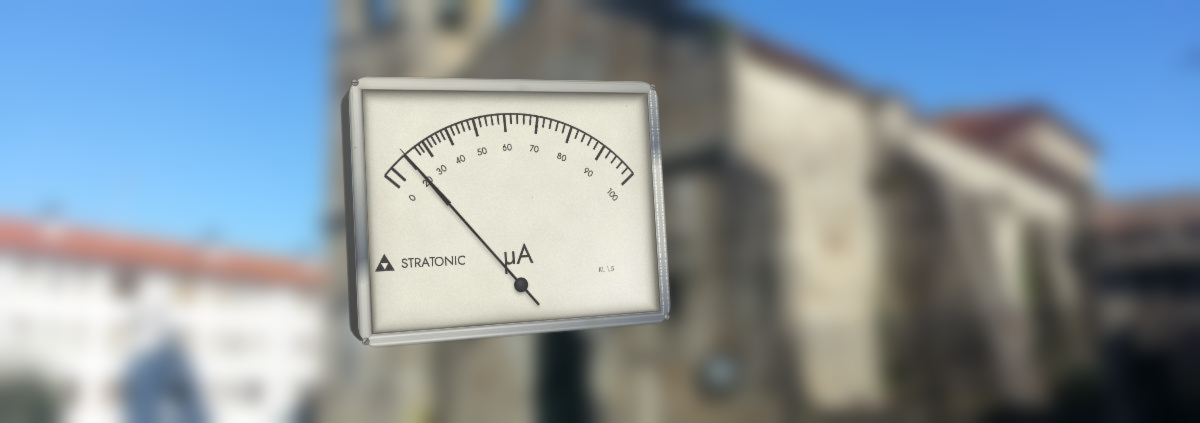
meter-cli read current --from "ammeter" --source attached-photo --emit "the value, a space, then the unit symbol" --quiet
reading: 20 µA
